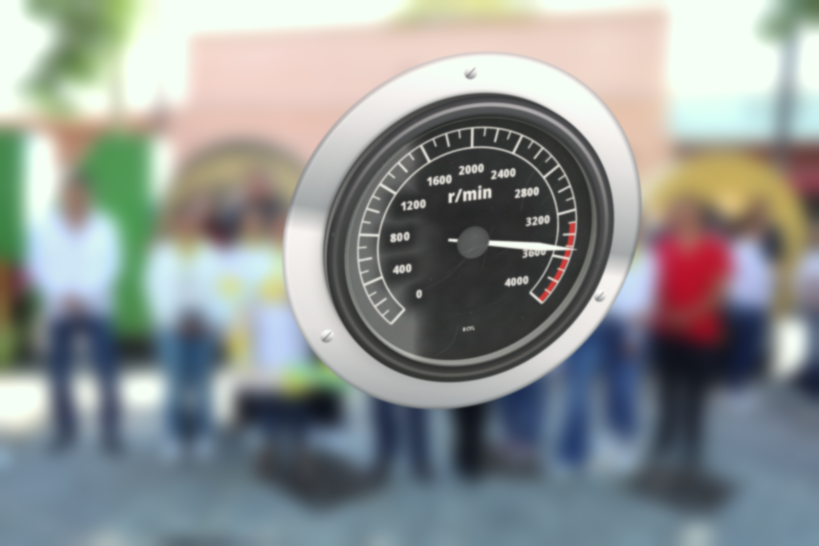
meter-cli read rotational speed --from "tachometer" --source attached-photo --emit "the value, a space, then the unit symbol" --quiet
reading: 3500 rpm
